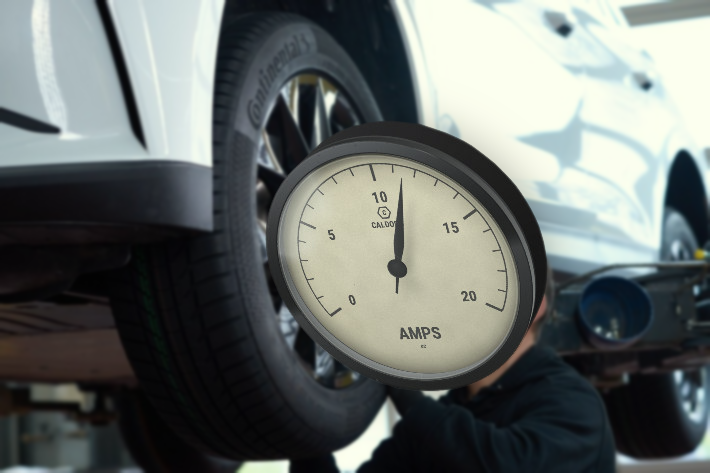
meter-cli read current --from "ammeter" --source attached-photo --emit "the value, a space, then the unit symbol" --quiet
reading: 11.5 A
